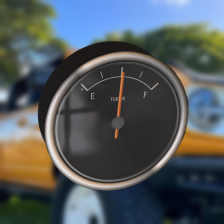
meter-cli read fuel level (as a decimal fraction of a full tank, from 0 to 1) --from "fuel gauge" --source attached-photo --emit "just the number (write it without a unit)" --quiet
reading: 0.5
